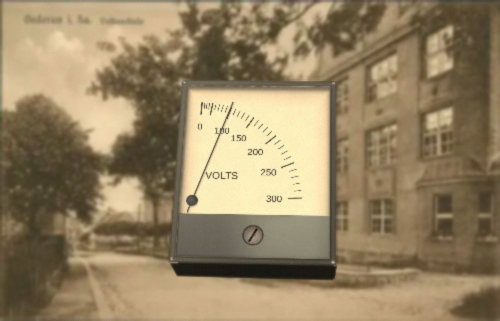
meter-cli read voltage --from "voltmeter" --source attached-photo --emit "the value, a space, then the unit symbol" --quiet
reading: 100 V
